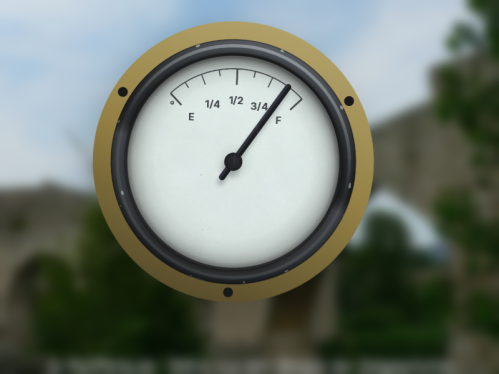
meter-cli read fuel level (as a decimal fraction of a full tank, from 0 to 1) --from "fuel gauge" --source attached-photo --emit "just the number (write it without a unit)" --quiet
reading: 0.875
